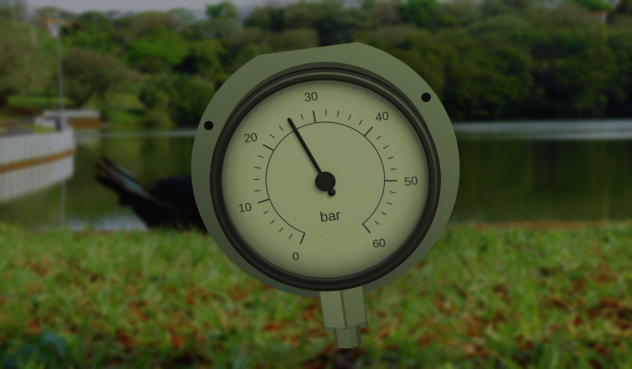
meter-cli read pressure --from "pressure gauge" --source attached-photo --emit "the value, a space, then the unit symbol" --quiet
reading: 26 bar
